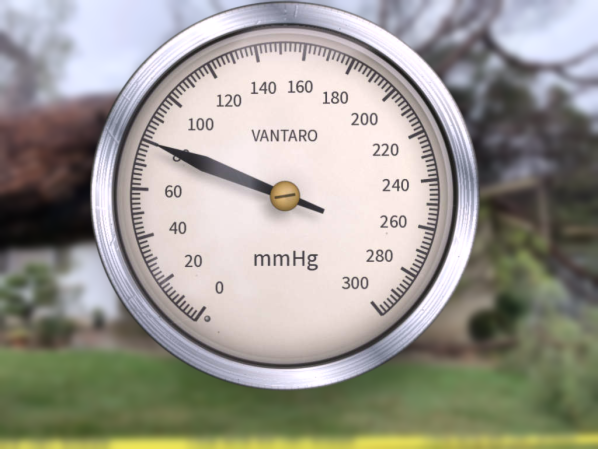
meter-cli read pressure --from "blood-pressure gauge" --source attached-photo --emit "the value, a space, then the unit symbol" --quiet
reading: 80 mmHg
